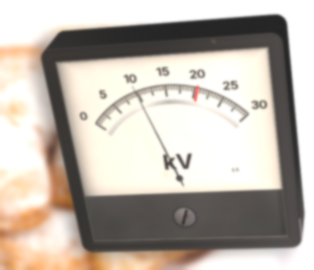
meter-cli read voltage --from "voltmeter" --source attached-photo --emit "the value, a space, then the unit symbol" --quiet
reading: 10 kV
